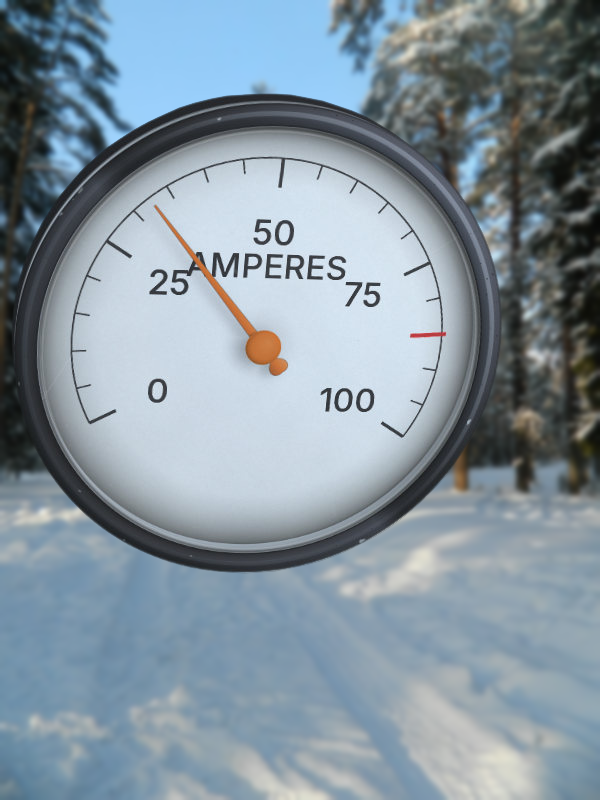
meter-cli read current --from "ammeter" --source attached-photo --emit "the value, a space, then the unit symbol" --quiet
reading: 32.5 A
